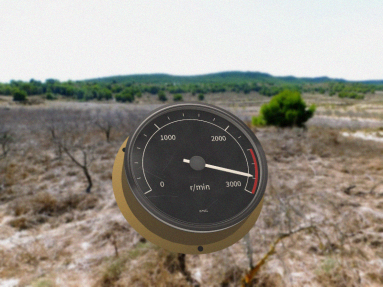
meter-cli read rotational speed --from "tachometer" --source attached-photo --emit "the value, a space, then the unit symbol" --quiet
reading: 2800 rpm
